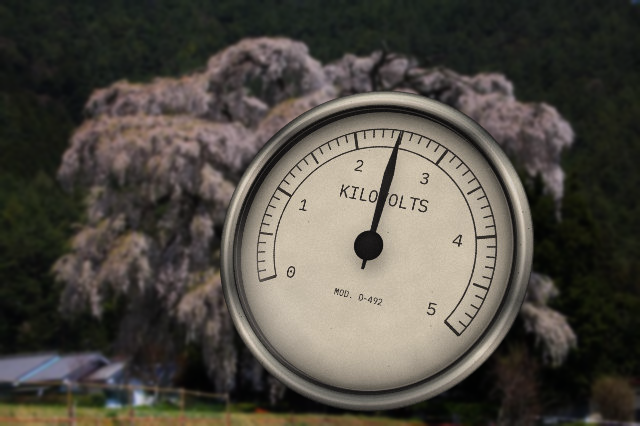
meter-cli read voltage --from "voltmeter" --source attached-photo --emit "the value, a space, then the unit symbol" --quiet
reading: 2.5 kV
